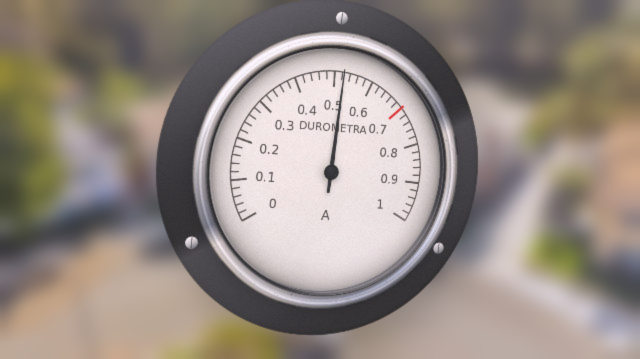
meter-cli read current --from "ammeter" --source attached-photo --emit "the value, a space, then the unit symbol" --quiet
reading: 0.52 A
